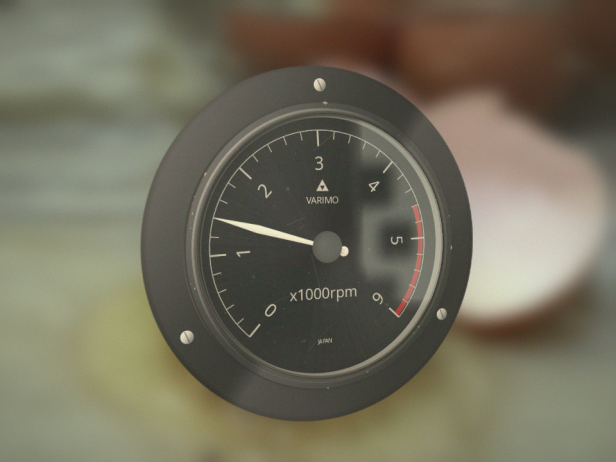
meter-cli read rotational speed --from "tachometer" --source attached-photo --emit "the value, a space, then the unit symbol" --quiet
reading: 1400 rpm
